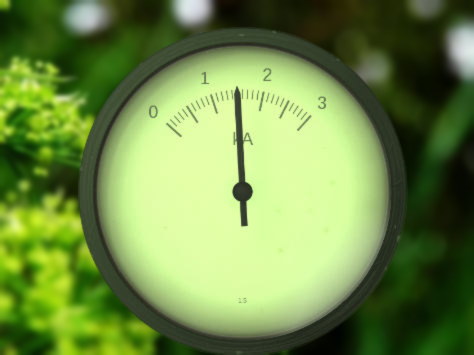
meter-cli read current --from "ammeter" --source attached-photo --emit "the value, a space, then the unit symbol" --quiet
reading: 1.5 kA
